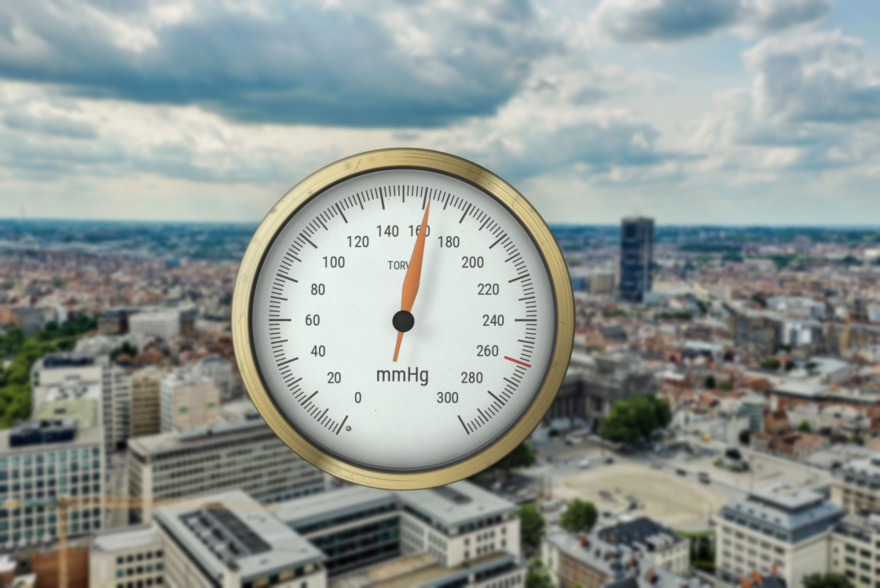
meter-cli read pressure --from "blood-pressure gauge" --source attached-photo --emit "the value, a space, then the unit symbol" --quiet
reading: 162 mmHg
